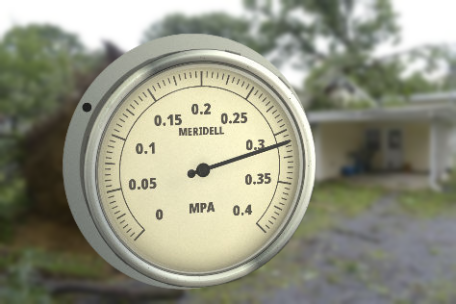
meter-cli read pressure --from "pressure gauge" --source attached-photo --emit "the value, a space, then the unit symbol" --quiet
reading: 0.31 MPa
